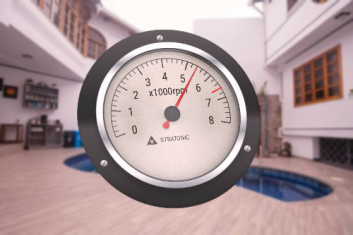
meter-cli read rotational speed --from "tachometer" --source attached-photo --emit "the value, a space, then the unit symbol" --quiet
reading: 5400 rpm
